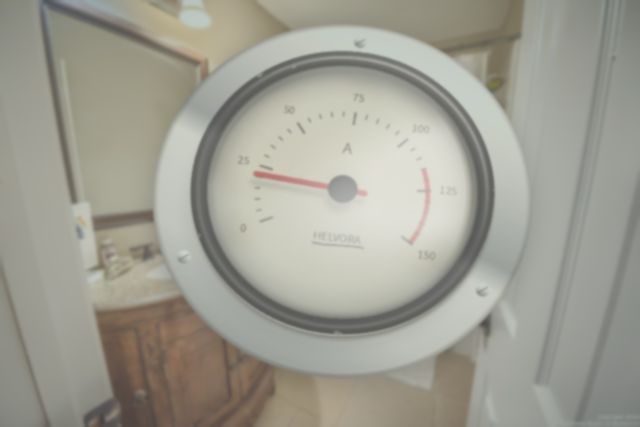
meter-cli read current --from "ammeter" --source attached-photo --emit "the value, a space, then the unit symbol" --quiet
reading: 20 A
